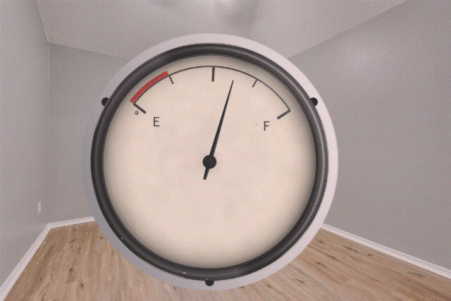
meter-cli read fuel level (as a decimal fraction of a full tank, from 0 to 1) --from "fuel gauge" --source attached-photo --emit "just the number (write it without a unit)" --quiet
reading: 0.625
